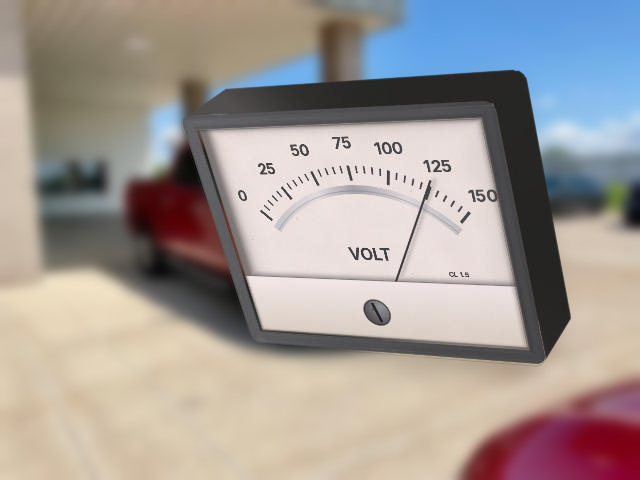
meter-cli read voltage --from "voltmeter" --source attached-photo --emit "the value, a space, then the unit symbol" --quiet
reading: 125 V
